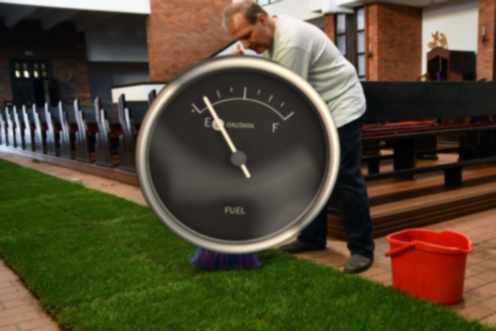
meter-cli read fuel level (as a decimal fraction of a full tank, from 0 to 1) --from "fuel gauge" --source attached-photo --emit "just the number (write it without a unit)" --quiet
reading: 0.125
